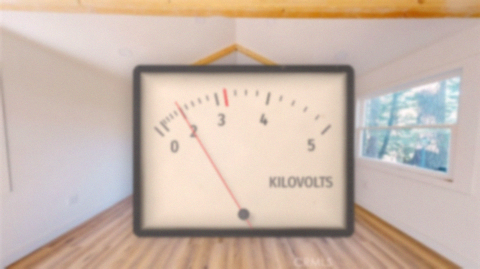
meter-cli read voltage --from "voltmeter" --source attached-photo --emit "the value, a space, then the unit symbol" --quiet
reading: 2 kV
